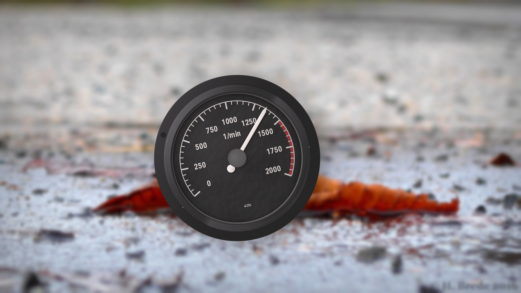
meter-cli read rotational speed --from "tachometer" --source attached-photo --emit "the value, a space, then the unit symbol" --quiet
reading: 1350 rpm
